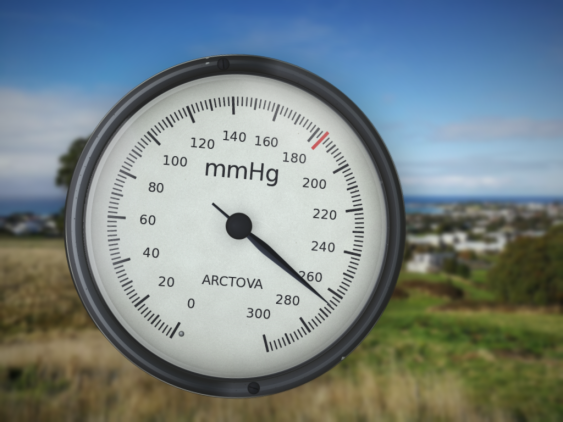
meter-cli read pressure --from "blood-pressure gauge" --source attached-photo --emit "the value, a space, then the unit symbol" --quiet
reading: 266 mmHg
